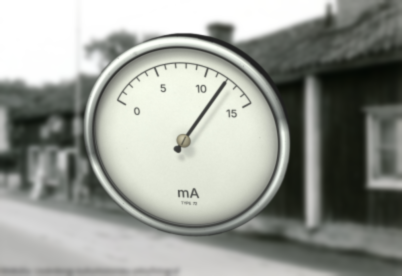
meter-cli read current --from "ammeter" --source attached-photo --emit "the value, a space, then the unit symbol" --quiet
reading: 12 mA
